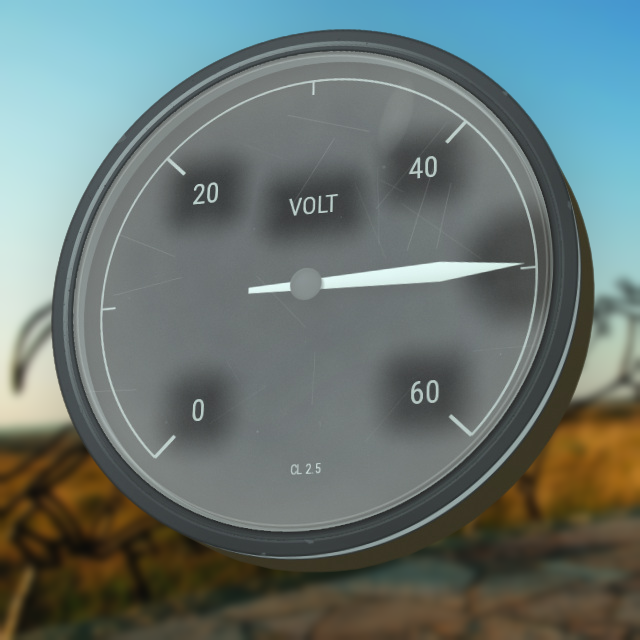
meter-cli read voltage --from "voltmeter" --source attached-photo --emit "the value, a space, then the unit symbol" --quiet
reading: 50 V
